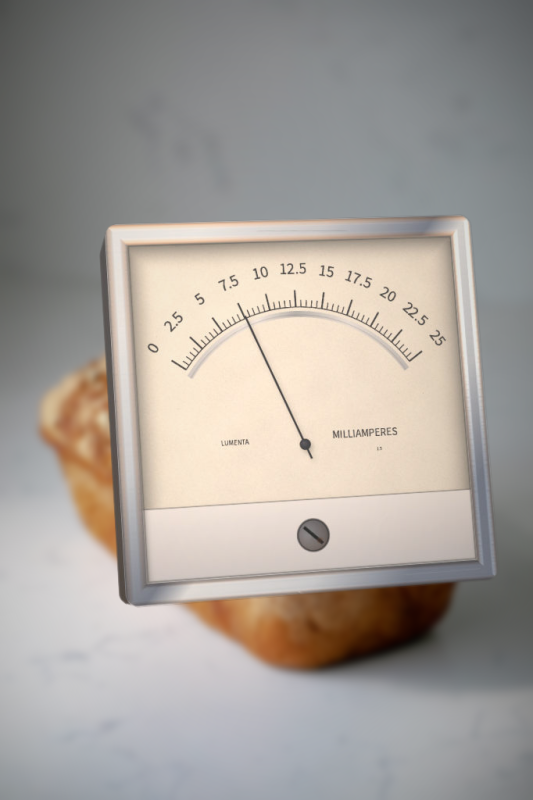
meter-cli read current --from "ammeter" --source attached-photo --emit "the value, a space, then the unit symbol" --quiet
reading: 7.5 mA
